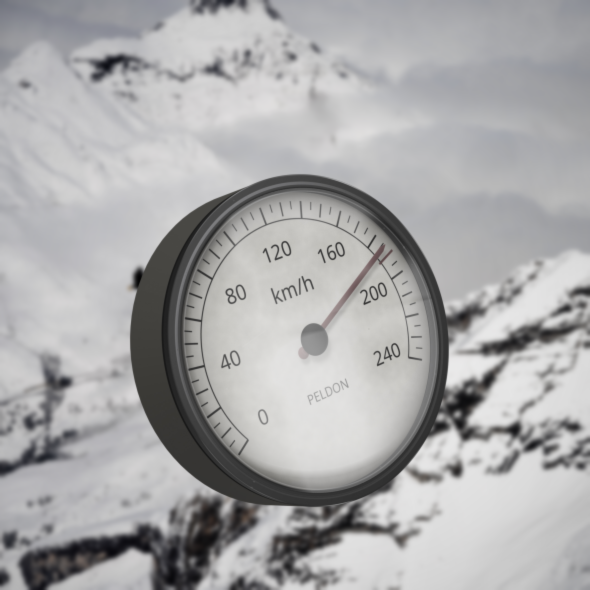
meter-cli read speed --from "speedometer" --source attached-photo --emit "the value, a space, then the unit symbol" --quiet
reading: 185 km/h
